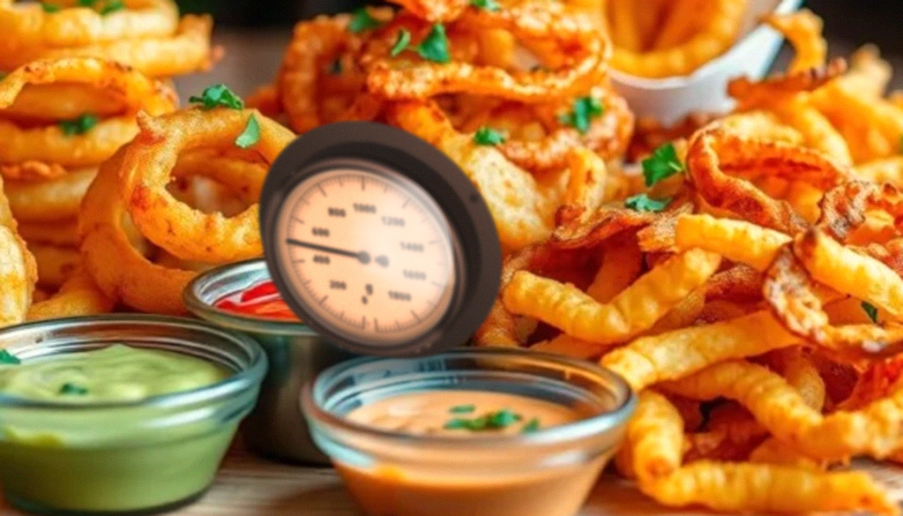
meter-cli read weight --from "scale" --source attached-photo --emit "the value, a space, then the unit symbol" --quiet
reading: 500 g
